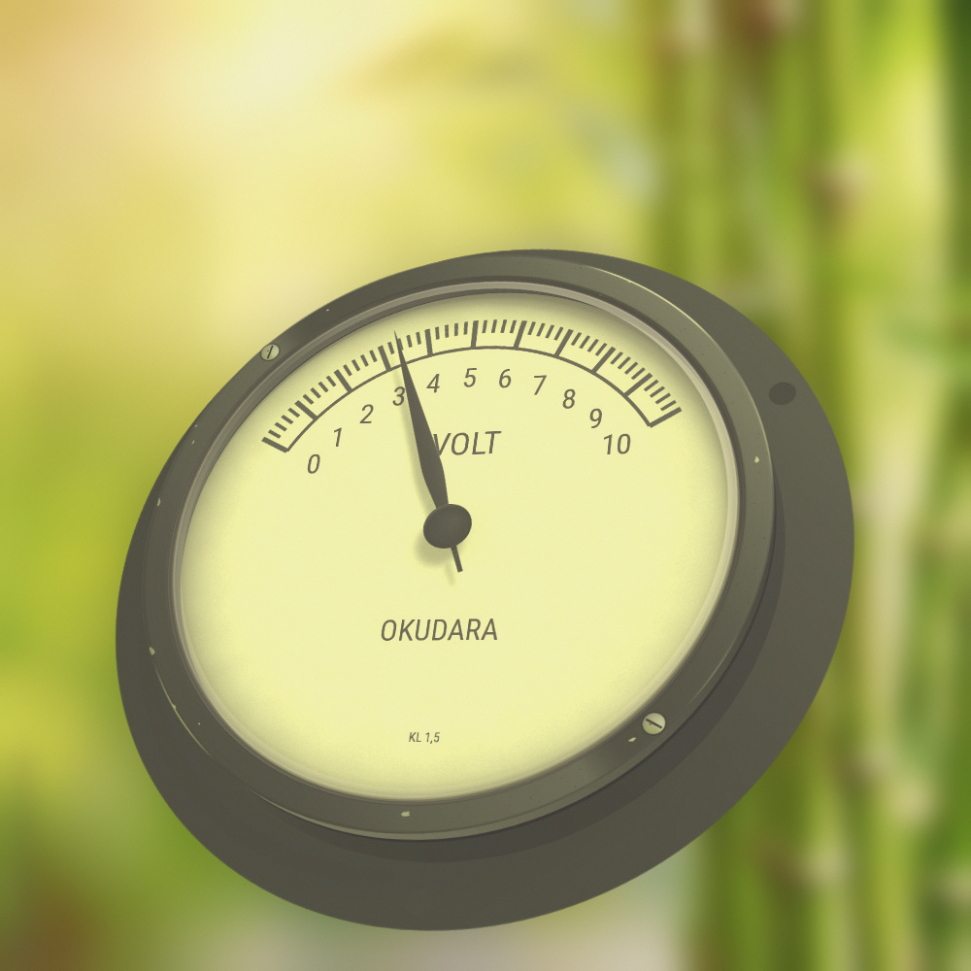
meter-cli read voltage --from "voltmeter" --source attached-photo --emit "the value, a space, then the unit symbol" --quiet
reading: 3.4 V
